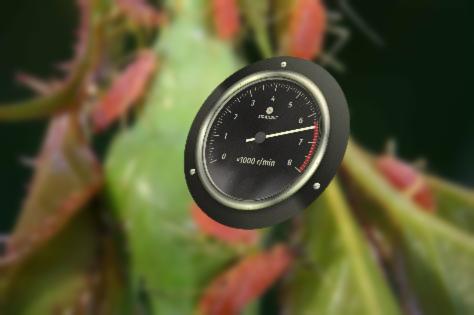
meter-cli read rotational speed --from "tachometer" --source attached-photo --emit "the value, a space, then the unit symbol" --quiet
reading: 6500 rpm
